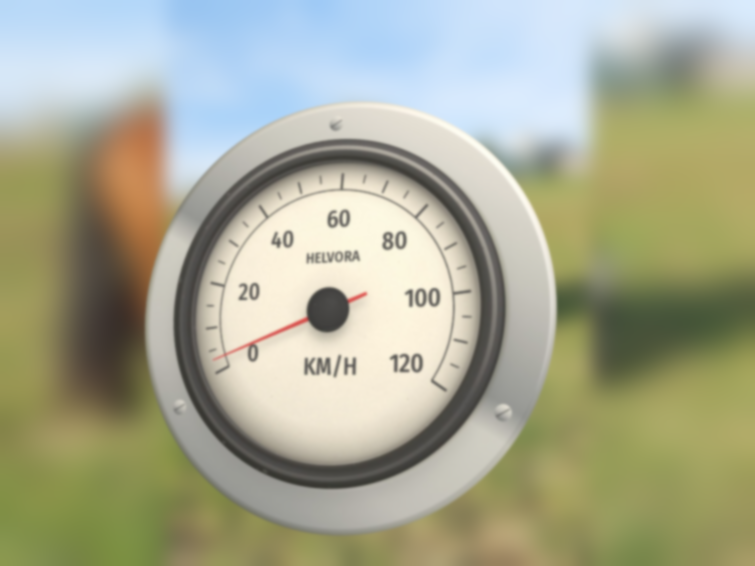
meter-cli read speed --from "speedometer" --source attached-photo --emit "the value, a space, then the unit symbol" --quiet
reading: 2.5 km/h
